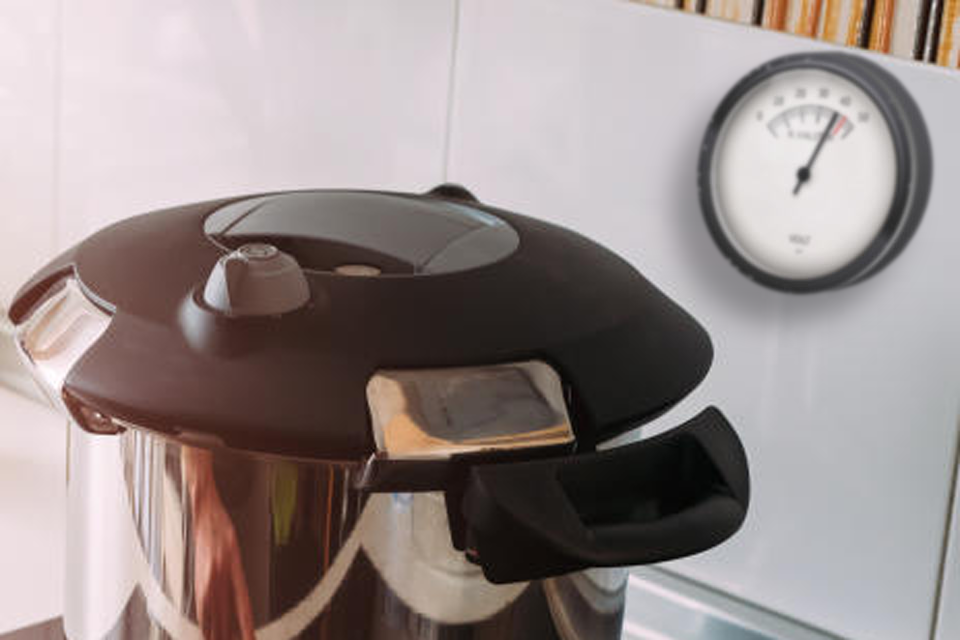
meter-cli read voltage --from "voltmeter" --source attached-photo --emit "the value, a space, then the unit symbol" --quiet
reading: 40 V
